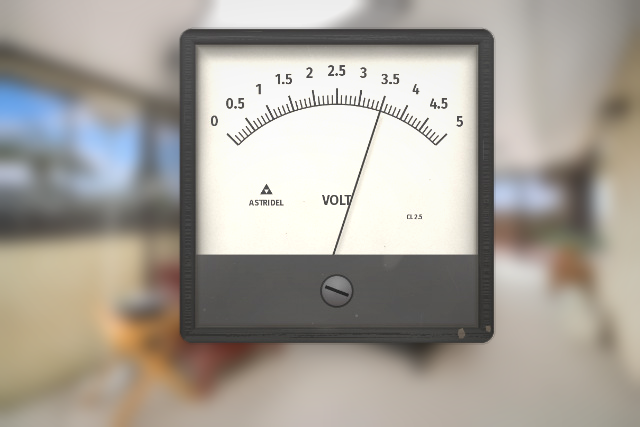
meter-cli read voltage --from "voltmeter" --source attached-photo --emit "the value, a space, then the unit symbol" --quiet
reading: 3.5 V
